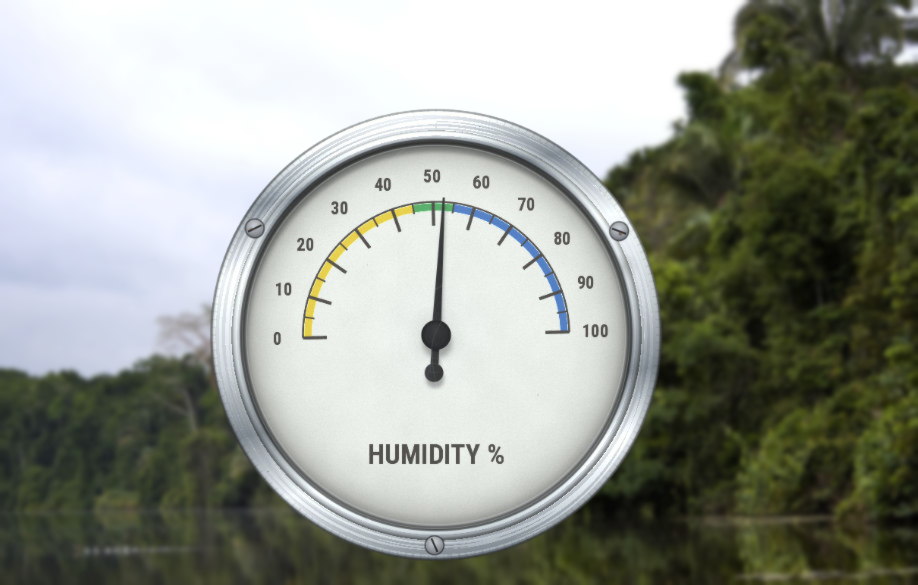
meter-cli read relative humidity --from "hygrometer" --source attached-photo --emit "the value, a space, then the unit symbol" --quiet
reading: 52.5 %
